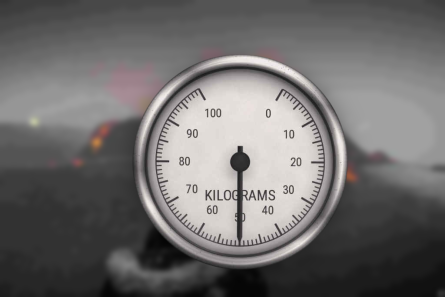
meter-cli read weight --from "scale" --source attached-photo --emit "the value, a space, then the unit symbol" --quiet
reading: 50 kg
